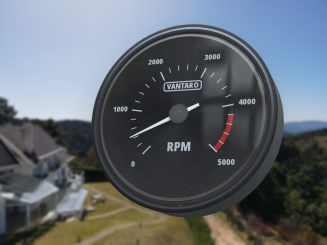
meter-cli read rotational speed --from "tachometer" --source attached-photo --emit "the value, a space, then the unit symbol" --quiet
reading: 400 rpm
